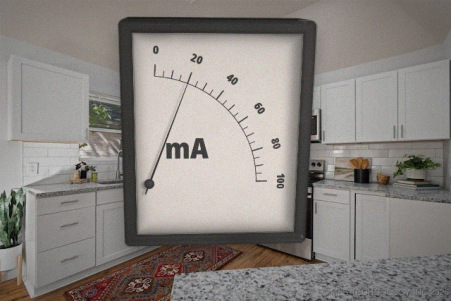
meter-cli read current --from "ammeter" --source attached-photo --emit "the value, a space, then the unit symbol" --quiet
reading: 20 mA
